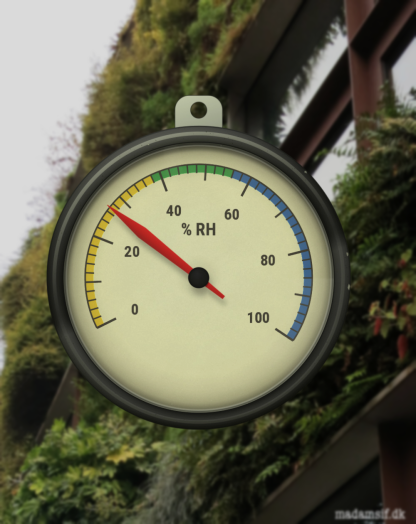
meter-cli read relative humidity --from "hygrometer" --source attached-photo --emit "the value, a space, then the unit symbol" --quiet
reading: 27 %
